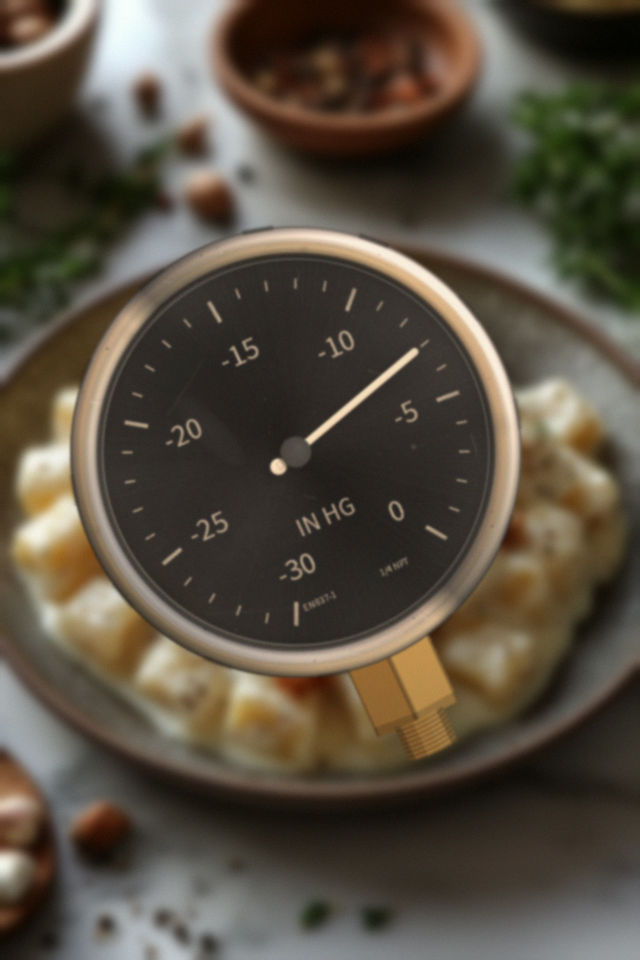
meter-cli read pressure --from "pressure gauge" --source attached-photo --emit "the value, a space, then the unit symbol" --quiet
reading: -7 inHg
